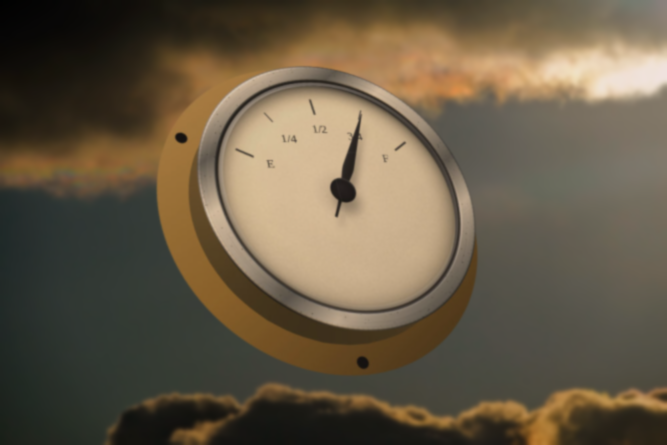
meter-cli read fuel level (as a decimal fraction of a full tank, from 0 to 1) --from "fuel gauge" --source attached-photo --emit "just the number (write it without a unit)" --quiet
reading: 0.75
